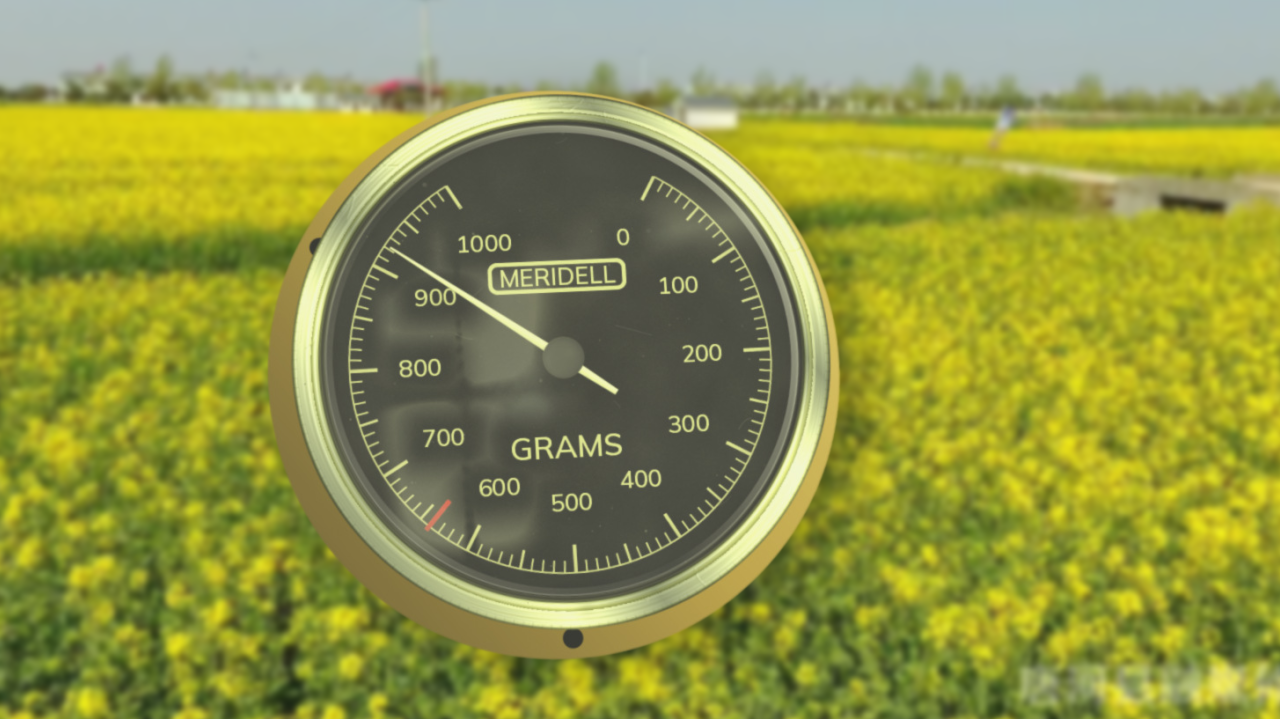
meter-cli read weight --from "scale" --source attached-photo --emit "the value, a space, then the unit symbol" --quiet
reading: 920 g
